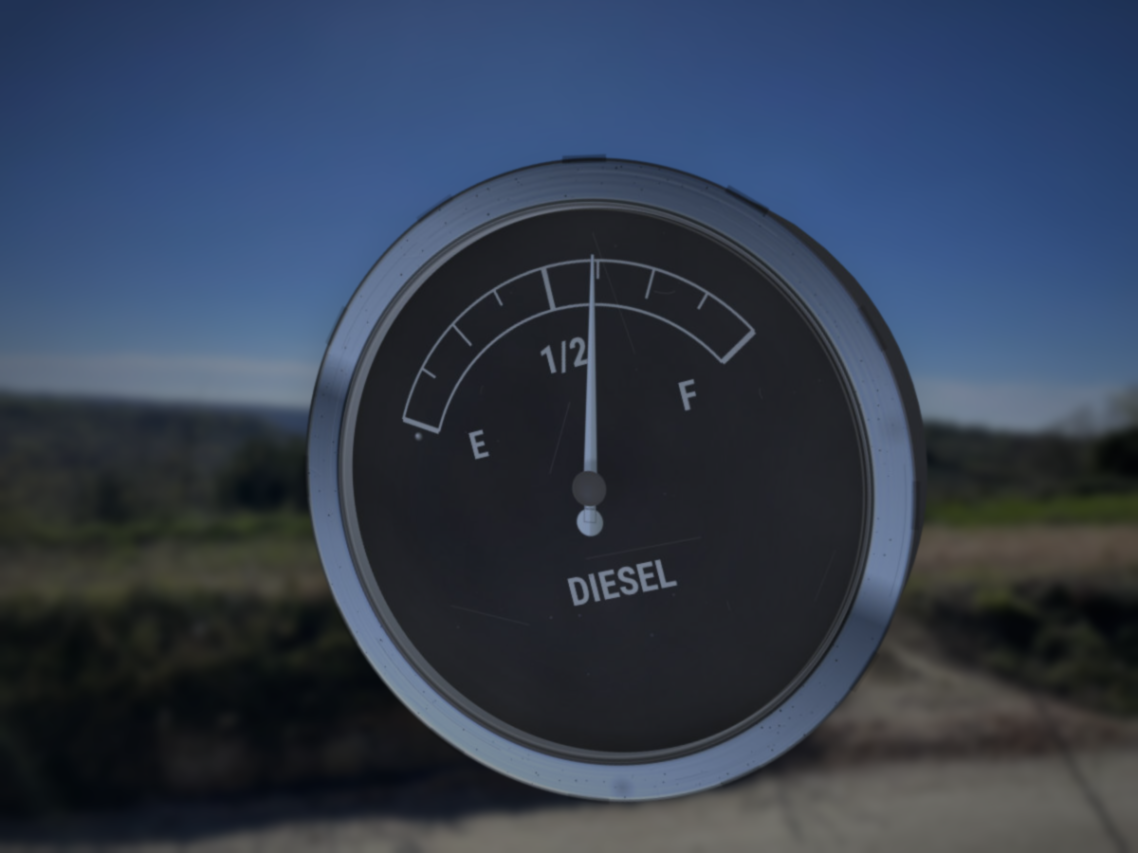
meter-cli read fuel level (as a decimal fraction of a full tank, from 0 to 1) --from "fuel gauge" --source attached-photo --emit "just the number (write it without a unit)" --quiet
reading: 0.625
